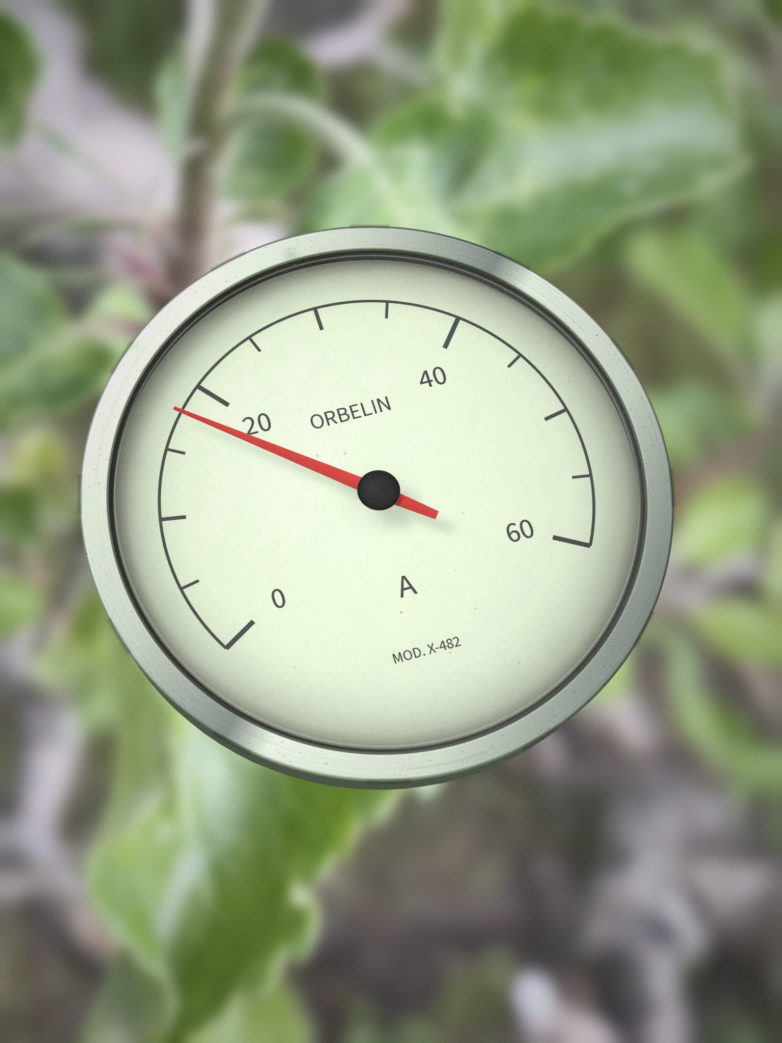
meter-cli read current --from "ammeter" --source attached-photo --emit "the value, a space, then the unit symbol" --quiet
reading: 17.5 A
